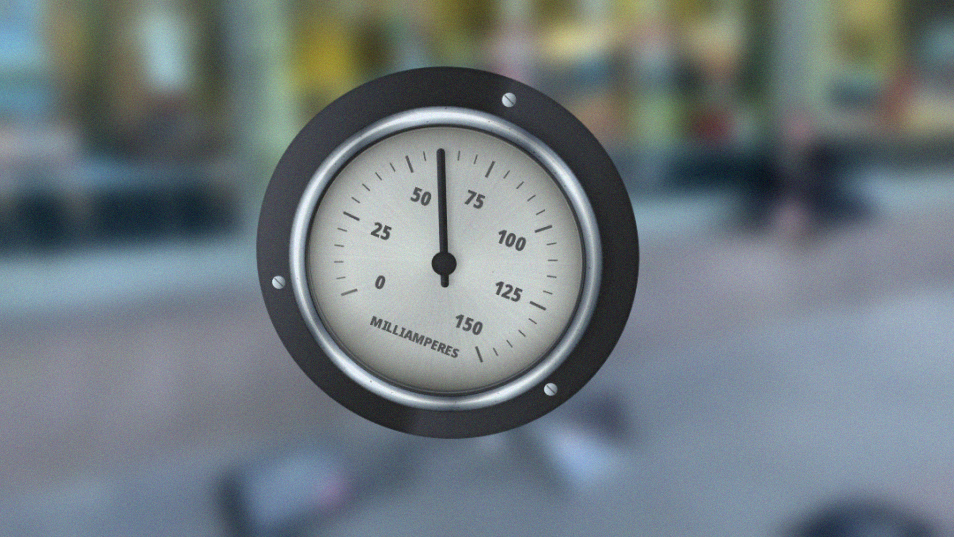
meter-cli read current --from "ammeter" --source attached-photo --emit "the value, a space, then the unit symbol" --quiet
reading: 60 mA
